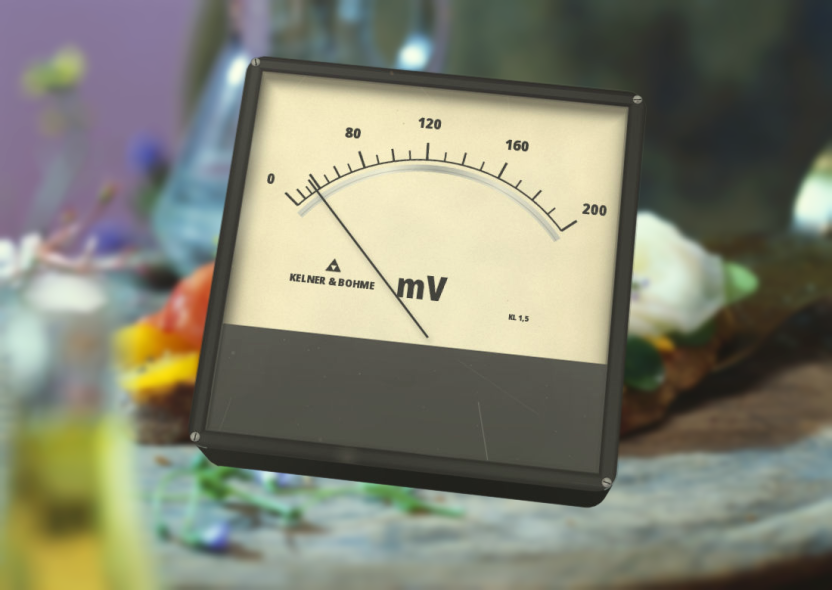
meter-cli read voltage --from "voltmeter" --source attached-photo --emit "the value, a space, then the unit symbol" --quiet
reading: 35 mV
